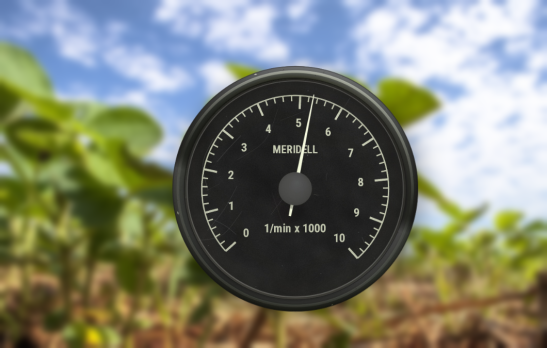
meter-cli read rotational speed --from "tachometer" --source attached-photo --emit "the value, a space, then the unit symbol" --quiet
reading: 5300 rpm
